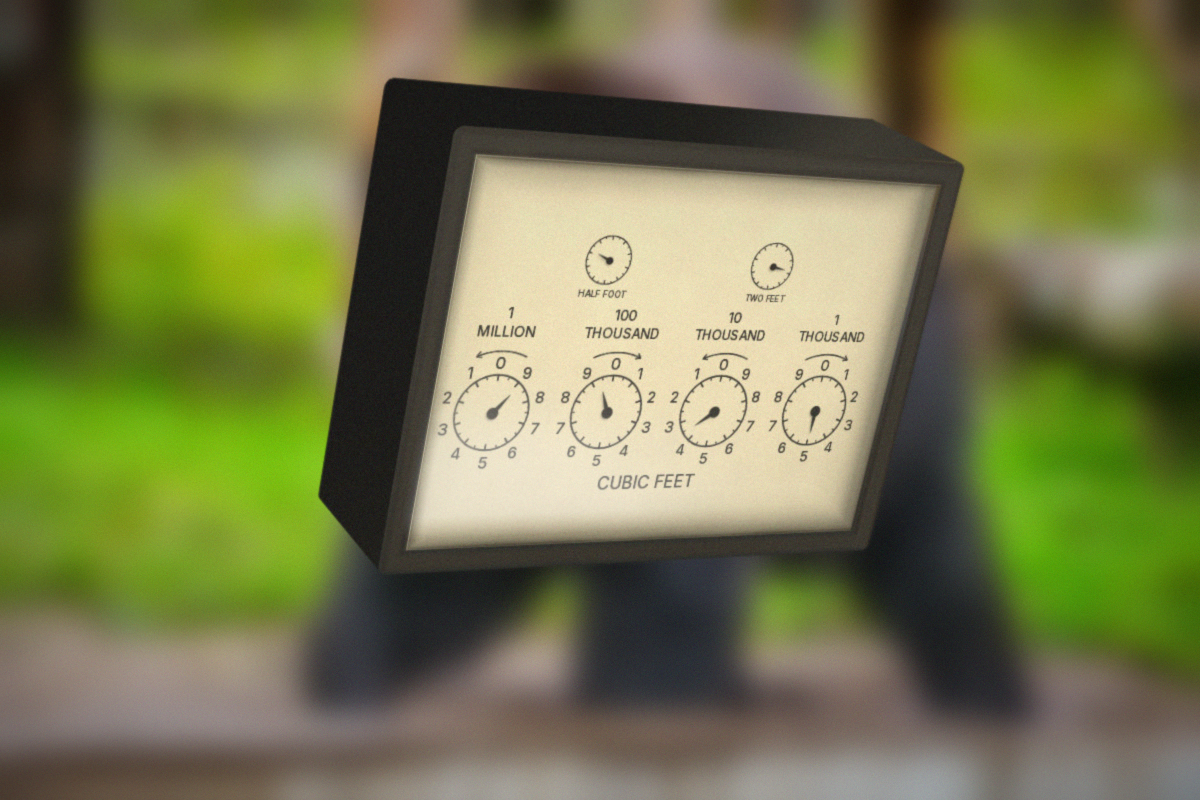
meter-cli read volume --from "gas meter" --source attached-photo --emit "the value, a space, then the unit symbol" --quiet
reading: 893500 ft³
